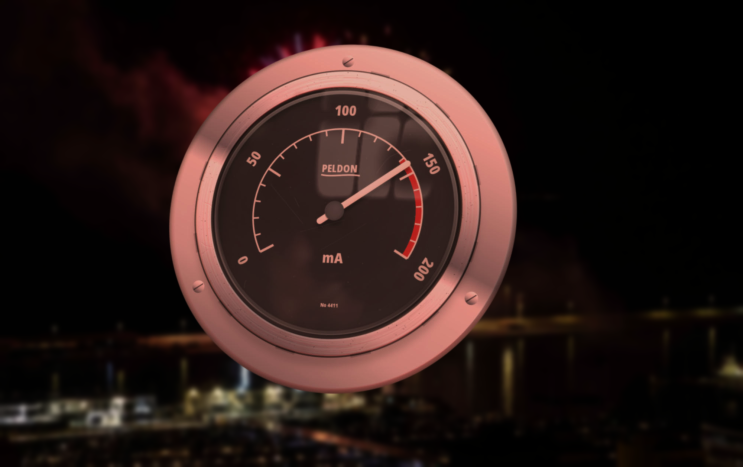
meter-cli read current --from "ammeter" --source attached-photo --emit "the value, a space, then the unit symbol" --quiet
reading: 145 mA
